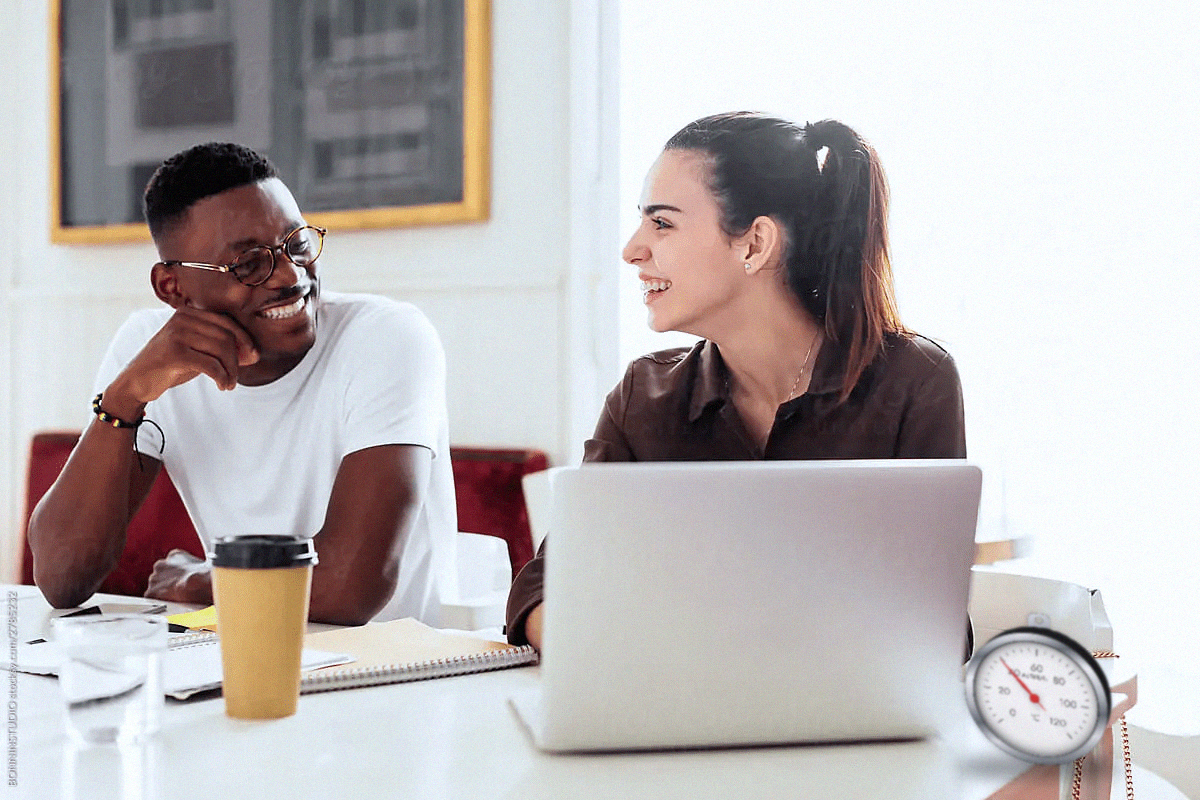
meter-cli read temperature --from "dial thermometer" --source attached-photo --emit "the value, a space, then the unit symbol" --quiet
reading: 40 °C
